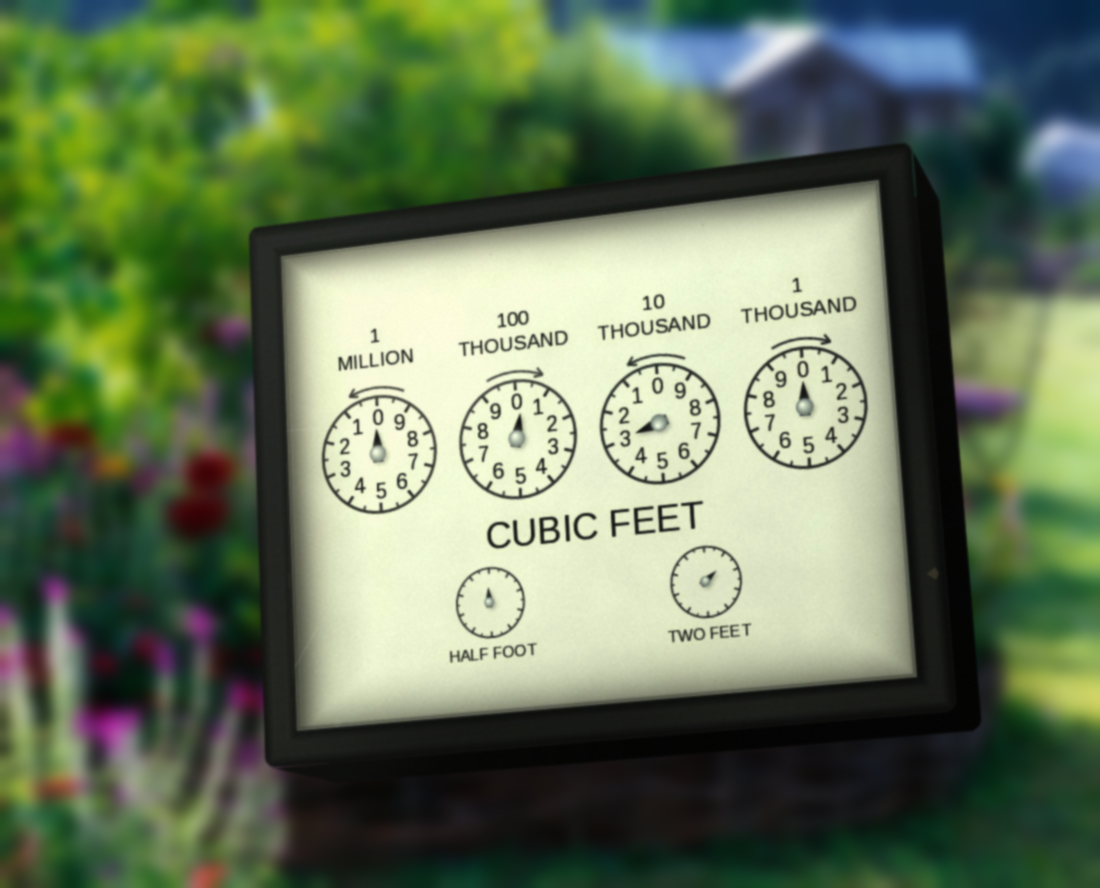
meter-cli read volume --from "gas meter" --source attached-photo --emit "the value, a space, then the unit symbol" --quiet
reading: 3000 ft³
